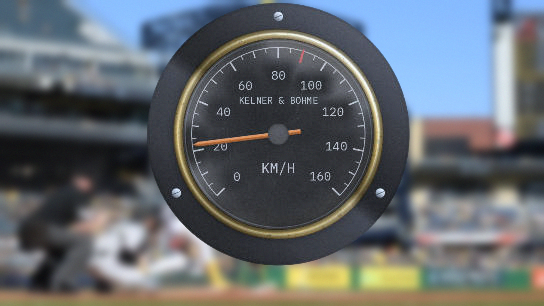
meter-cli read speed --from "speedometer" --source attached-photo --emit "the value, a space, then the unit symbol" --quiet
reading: 22.5 km/h
